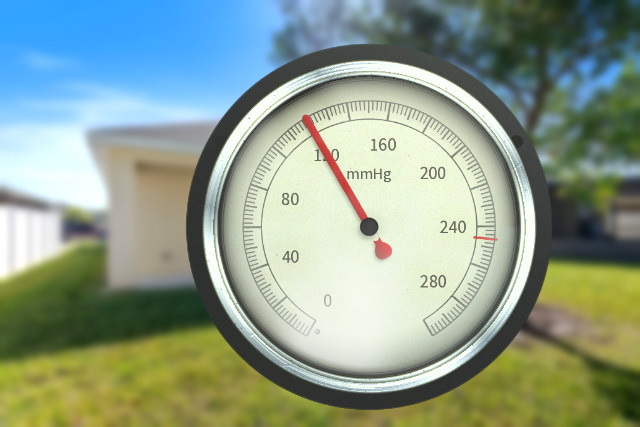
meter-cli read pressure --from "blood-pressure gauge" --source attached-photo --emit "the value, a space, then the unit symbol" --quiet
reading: 120 mmHg
